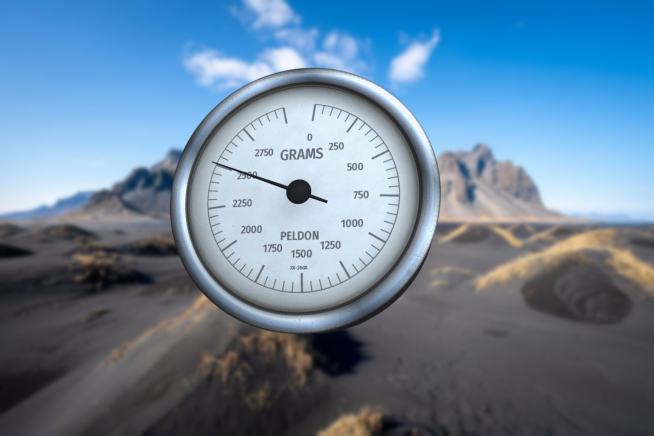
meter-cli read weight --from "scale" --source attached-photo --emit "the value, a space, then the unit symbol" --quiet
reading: 2500 g
